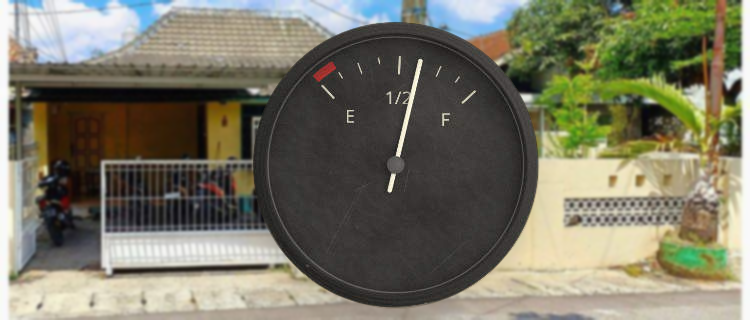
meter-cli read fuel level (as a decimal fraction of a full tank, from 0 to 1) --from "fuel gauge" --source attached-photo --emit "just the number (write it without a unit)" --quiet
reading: 0.625
